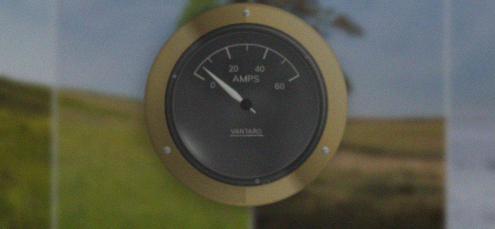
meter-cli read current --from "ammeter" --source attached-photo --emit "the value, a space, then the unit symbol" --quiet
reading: 5 A
